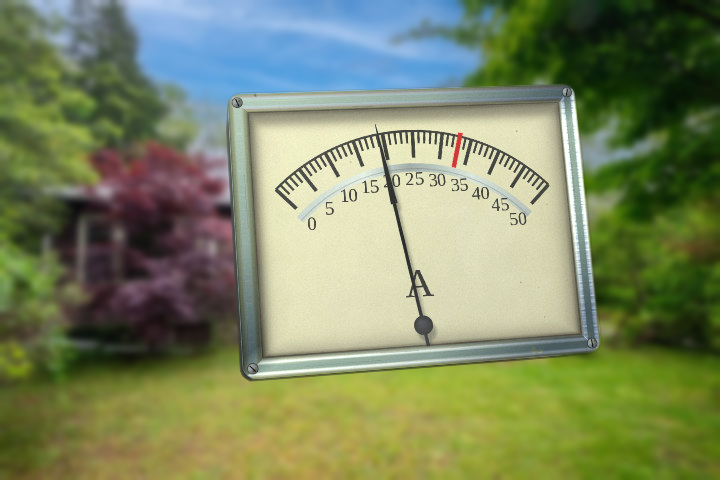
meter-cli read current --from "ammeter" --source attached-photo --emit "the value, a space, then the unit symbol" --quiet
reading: 19 A
